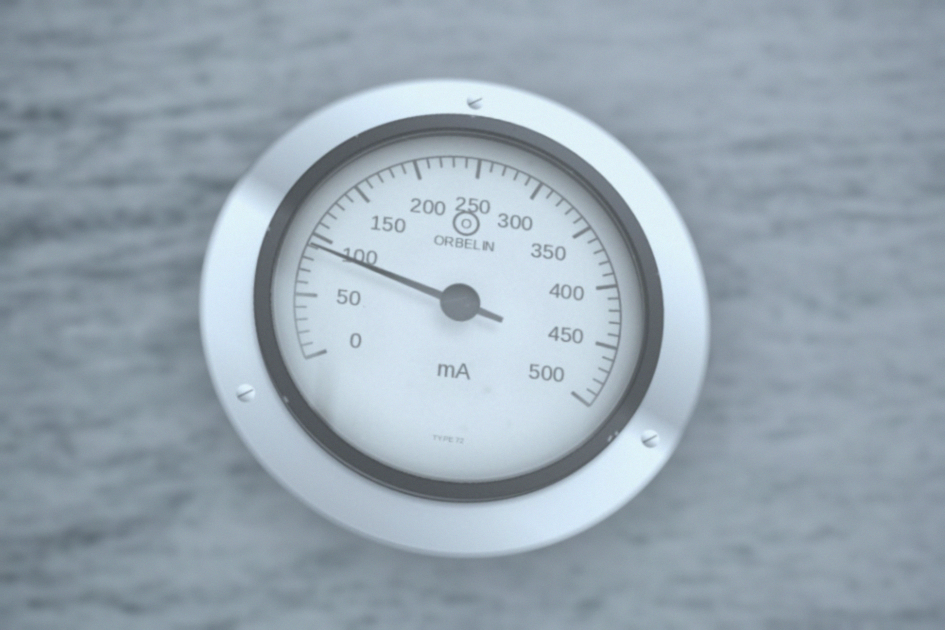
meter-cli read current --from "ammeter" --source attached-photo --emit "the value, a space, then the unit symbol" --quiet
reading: 90 mA
